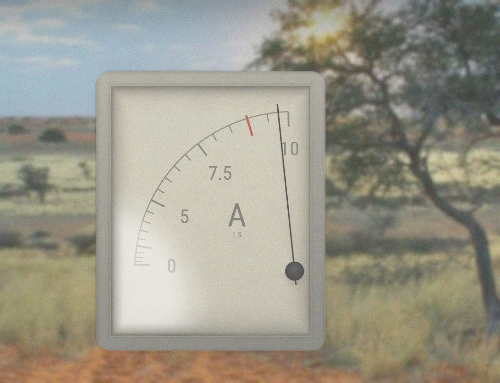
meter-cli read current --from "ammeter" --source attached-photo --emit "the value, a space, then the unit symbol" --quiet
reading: 9.75 A
